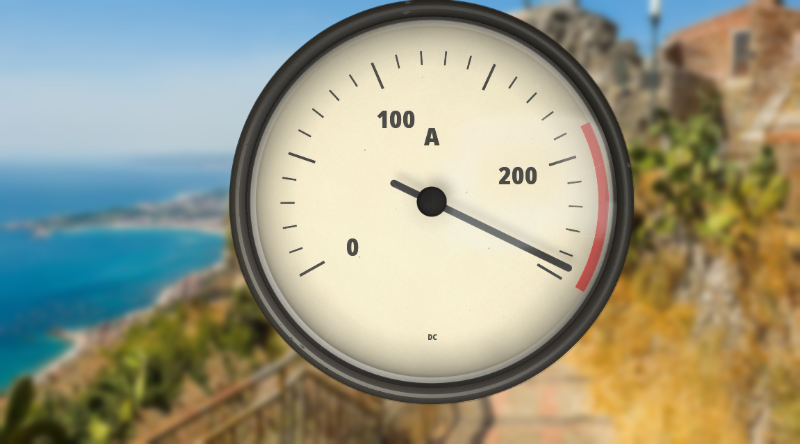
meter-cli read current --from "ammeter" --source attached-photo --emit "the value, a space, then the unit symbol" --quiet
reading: 245 A
